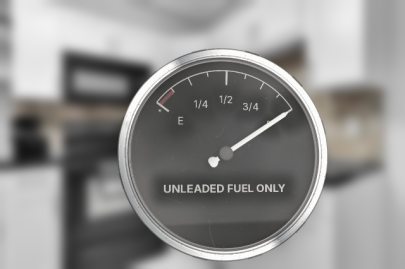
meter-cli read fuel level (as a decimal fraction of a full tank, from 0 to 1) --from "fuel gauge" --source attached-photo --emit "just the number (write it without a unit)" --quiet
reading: 1
